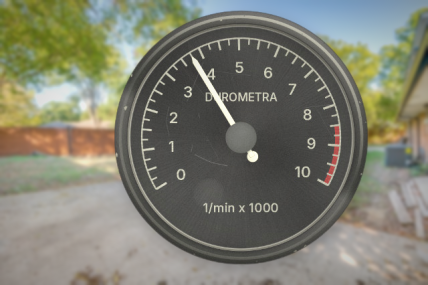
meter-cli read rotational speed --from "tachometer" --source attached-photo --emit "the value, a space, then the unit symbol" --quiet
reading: 3750 rpm
